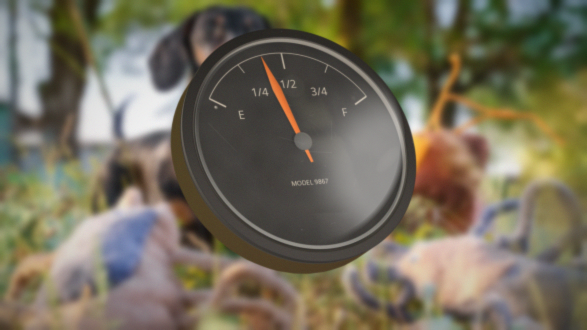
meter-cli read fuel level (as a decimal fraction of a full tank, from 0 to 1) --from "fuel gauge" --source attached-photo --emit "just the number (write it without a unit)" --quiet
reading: 0.375
